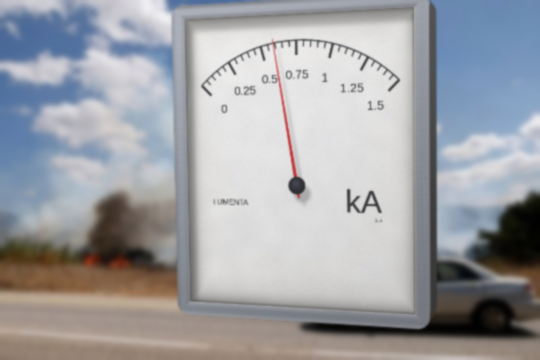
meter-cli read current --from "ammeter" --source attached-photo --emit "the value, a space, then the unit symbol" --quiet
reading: 0.6 kA
